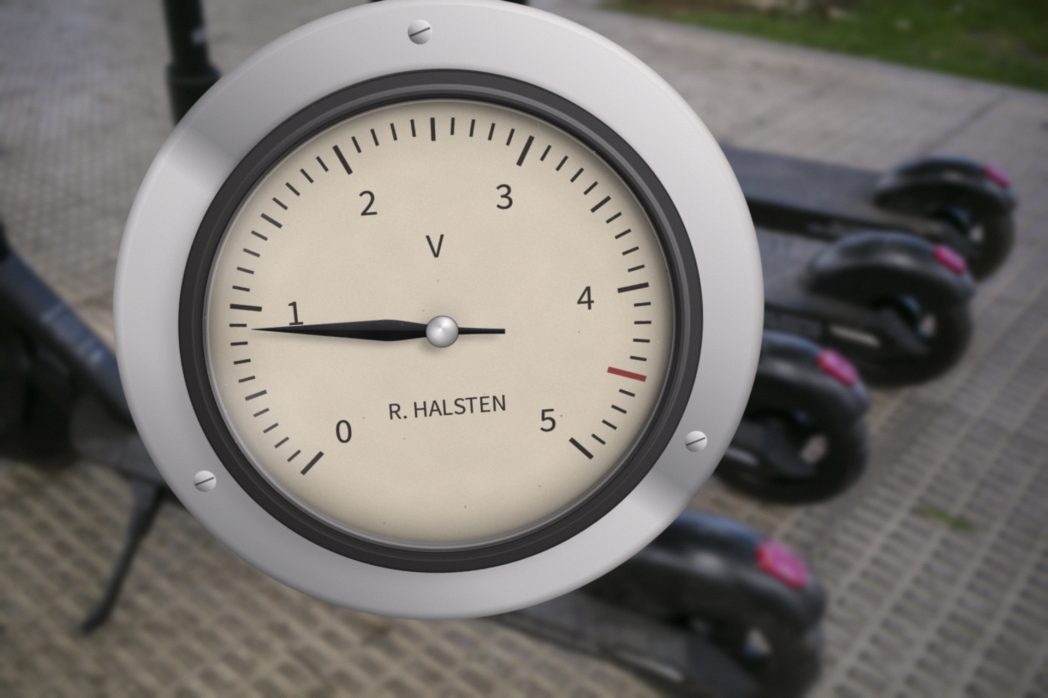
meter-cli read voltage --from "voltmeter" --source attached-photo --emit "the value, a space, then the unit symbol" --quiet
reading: 0.9 V
